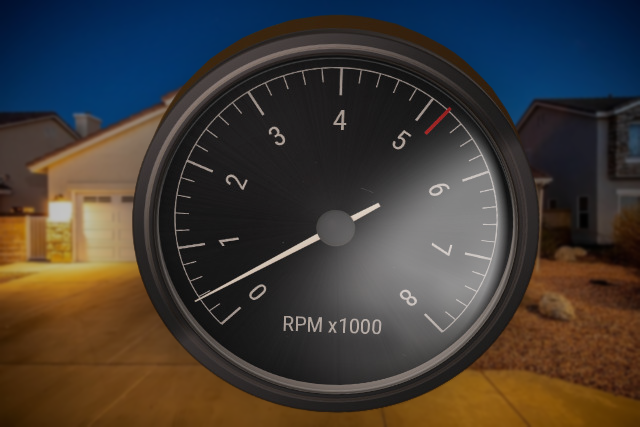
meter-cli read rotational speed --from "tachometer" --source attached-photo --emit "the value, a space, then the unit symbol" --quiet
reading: 400 rpm
